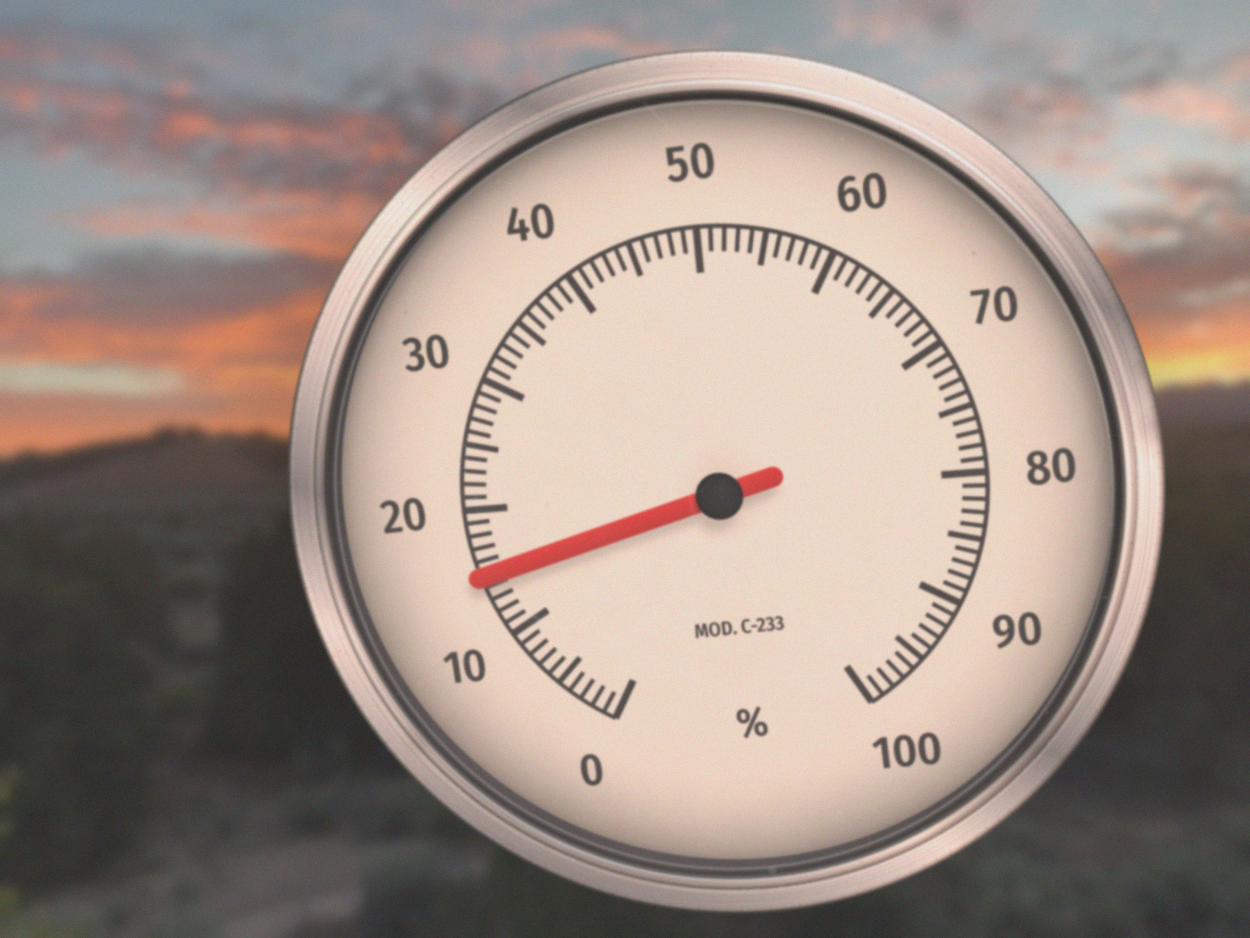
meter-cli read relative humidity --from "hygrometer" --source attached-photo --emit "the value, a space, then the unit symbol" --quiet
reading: 15 %
